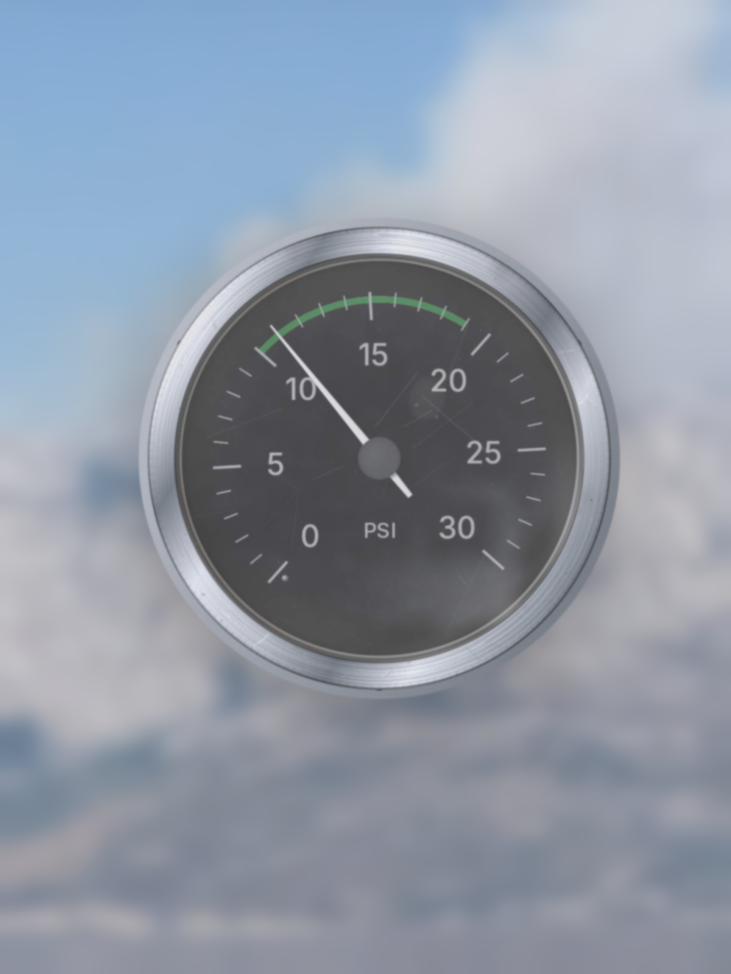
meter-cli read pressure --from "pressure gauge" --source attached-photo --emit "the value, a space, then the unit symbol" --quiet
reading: 11 psi
